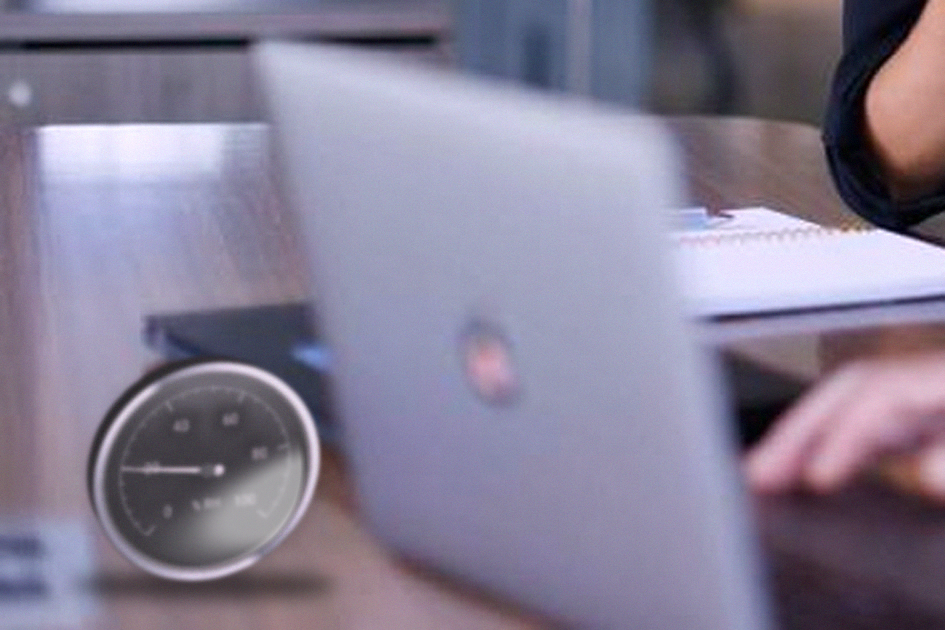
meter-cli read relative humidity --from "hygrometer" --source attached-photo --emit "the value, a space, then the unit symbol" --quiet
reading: 20 %
